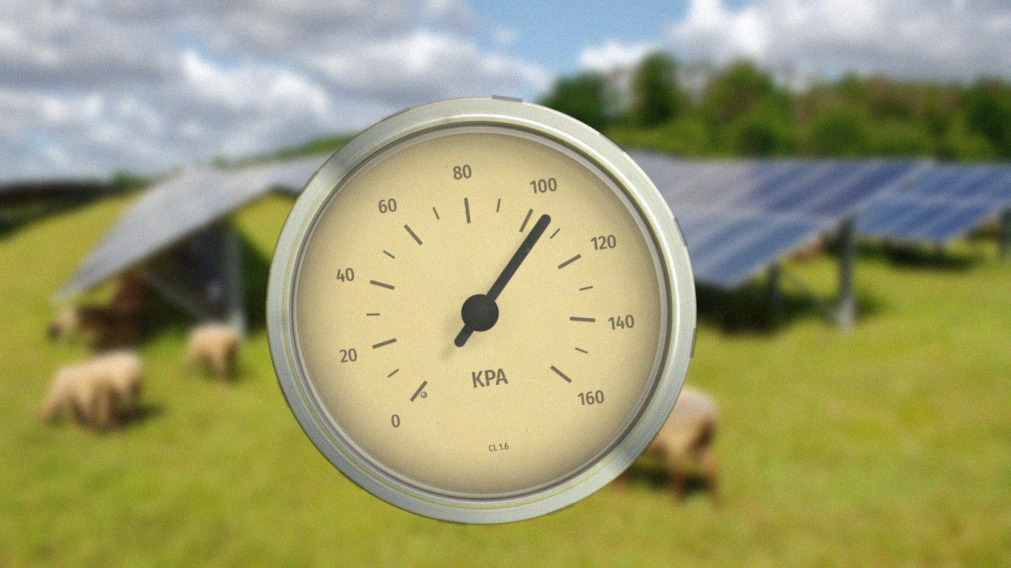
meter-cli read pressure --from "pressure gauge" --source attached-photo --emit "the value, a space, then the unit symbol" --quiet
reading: 105 kPa
